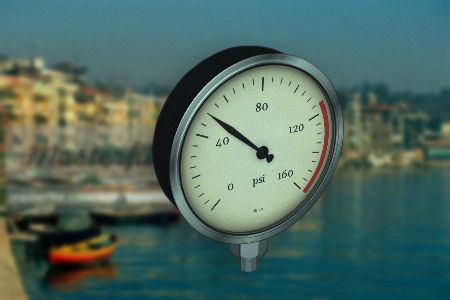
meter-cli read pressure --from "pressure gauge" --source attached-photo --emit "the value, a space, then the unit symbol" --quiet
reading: 50 psi
